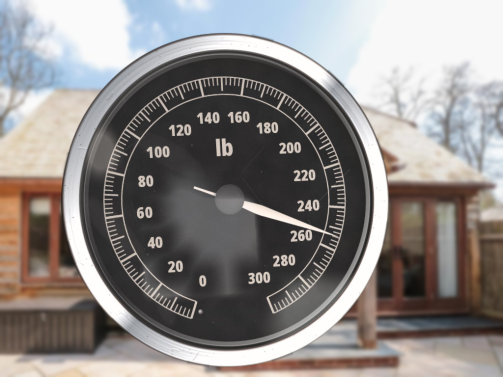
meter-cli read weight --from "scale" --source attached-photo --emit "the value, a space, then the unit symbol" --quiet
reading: 254 lb
